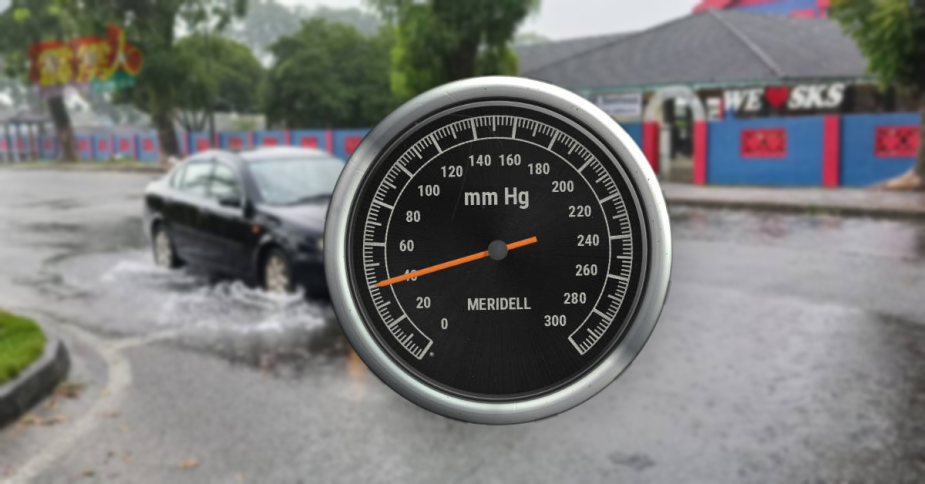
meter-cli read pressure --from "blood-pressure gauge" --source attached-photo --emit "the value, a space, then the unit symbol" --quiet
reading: 40 mmHg
